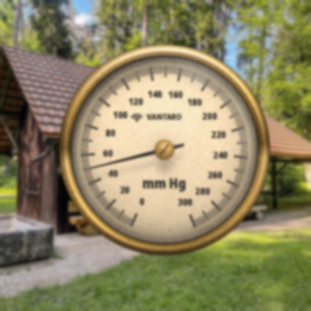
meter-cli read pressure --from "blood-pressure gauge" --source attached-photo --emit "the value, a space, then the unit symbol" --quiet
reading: 50 mmHg
